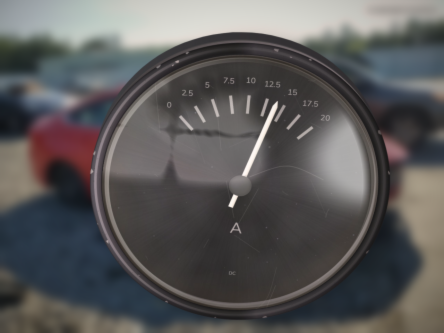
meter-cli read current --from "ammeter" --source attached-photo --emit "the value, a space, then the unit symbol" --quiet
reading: 13.75 A
